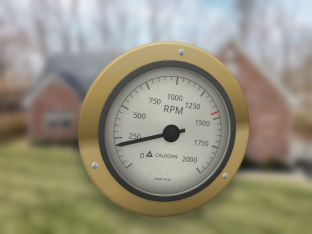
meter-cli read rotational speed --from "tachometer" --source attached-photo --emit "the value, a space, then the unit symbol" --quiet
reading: 200 rpm
